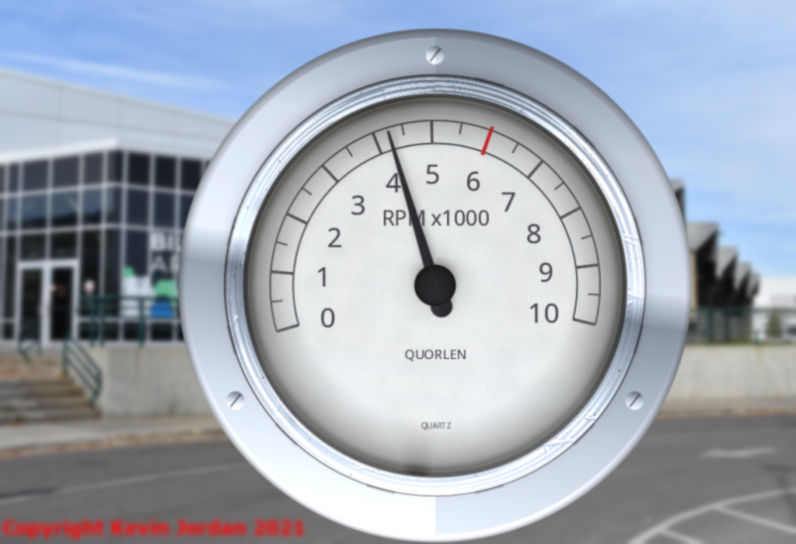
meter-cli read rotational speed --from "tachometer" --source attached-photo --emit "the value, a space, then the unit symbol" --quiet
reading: 4250 rpm
